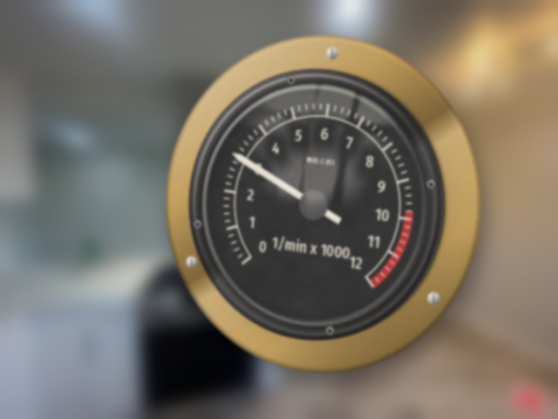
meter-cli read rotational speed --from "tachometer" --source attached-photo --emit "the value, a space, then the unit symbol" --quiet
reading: 3000 rpm
